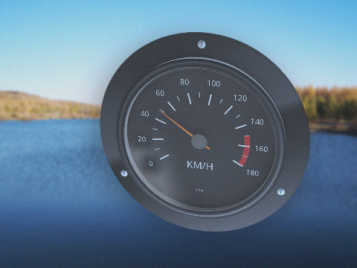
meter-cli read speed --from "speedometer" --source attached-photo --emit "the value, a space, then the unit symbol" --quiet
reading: 50 km/h
